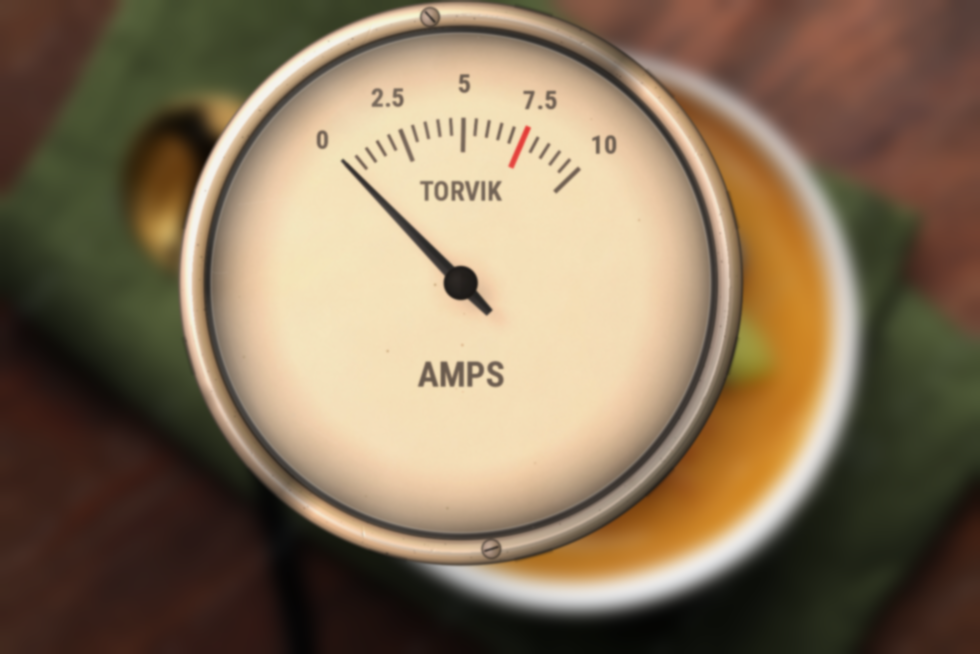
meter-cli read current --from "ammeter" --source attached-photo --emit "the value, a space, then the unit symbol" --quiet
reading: 0 A
